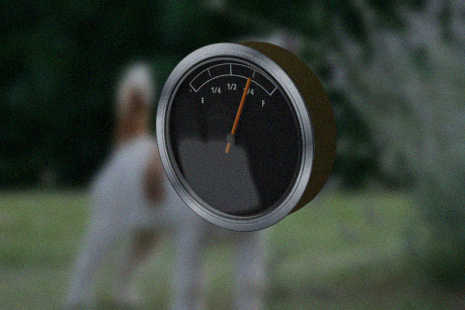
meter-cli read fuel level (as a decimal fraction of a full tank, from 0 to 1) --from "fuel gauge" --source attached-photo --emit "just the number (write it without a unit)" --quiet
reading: 0.75
